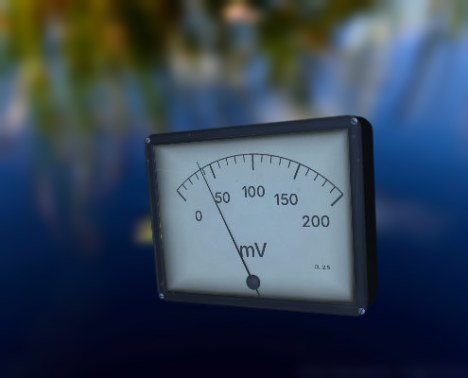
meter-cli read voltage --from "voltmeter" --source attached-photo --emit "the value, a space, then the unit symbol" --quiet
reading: 40 mV
